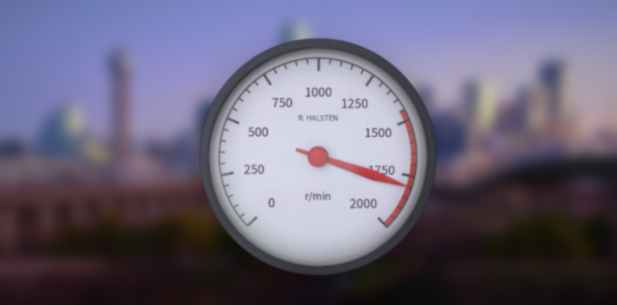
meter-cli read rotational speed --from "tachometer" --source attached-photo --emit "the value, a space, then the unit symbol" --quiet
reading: 1800 rpm
